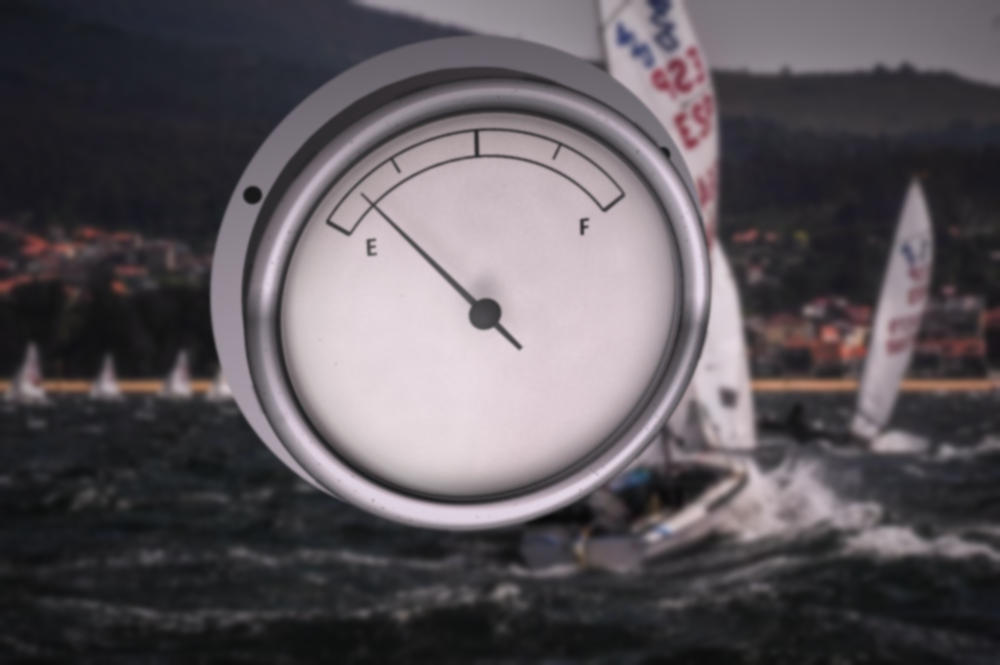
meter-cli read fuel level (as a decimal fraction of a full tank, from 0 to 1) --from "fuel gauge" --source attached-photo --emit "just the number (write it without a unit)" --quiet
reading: 0.125
